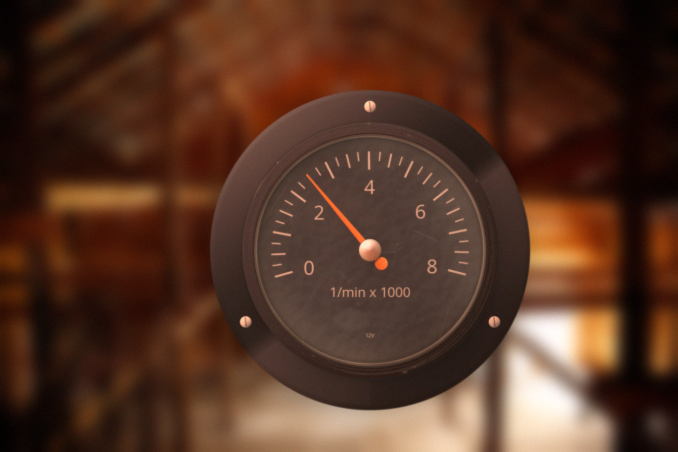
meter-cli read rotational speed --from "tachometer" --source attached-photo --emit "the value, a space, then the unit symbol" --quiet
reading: 2500 rpm
